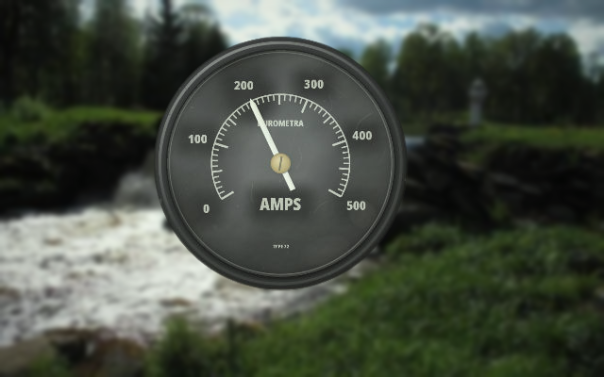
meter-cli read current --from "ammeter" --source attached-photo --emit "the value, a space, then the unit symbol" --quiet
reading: 200 A
